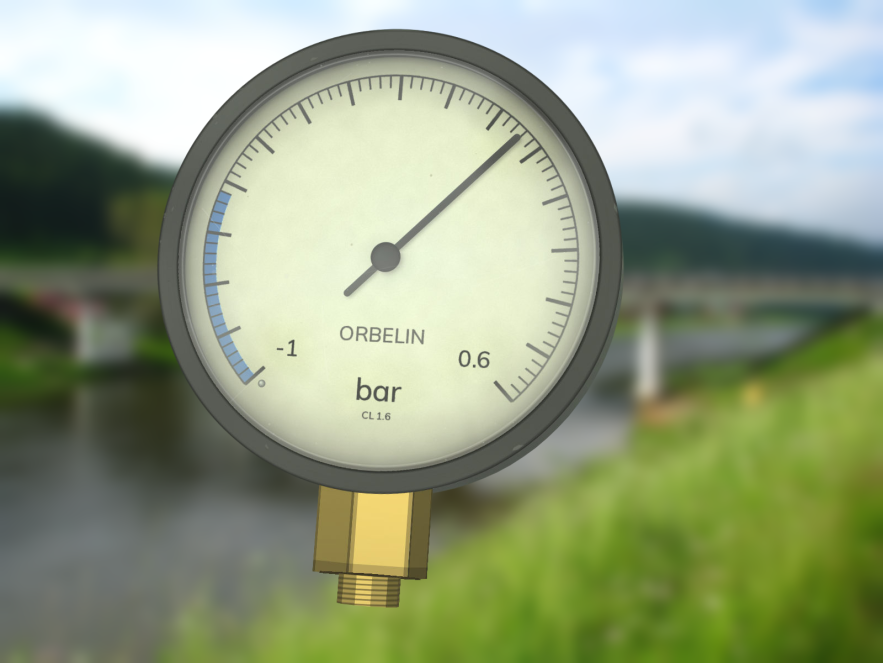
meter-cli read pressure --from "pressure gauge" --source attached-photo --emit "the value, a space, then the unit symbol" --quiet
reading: 0.06 bar
